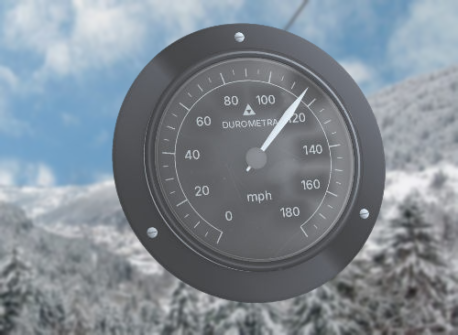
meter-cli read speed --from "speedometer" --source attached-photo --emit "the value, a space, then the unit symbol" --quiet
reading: 115 mph
